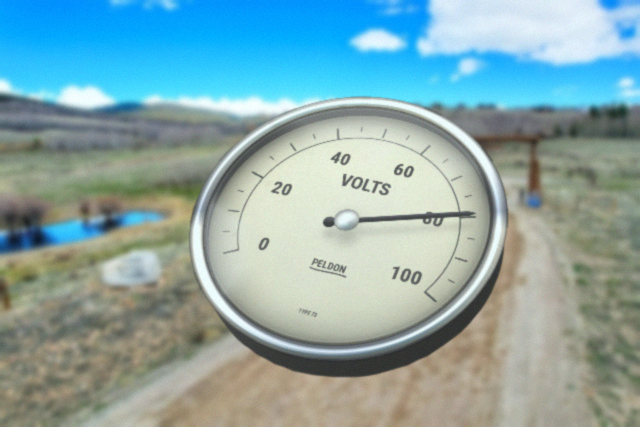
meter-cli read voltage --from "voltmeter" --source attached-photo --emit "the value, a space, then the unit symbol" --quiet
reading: 80 V
